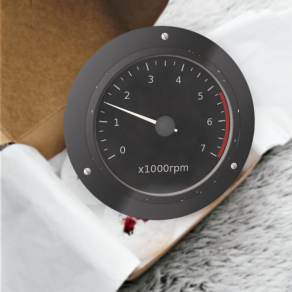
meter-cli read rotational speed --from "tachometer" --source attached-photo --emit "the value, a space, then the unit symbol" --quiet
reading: 1500 rpm
